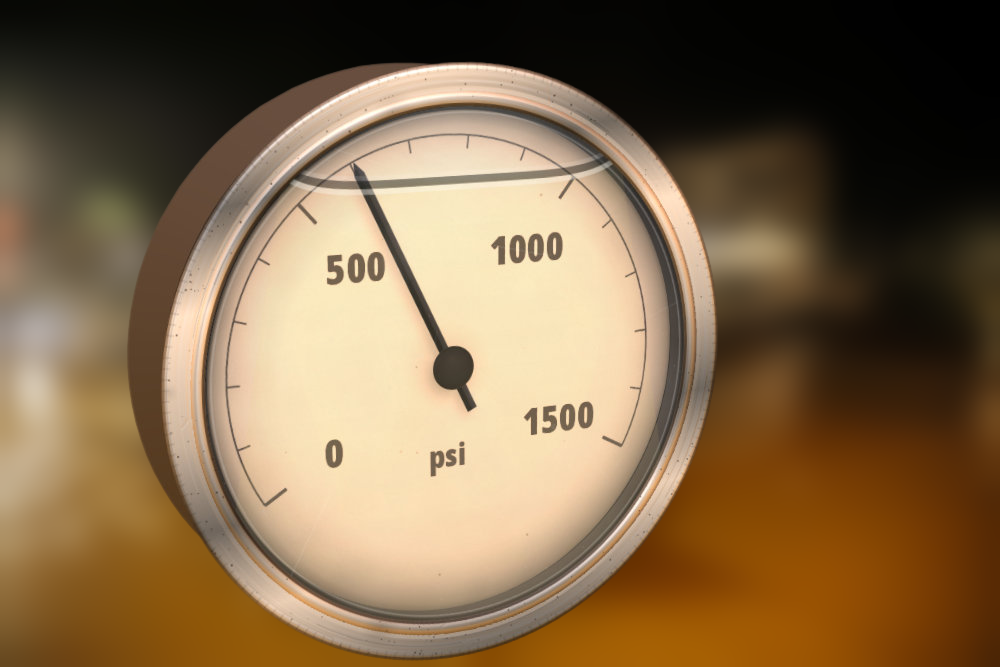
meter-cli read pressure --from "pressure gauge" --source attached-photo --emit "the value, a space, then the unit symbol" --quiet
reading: 600 psi
